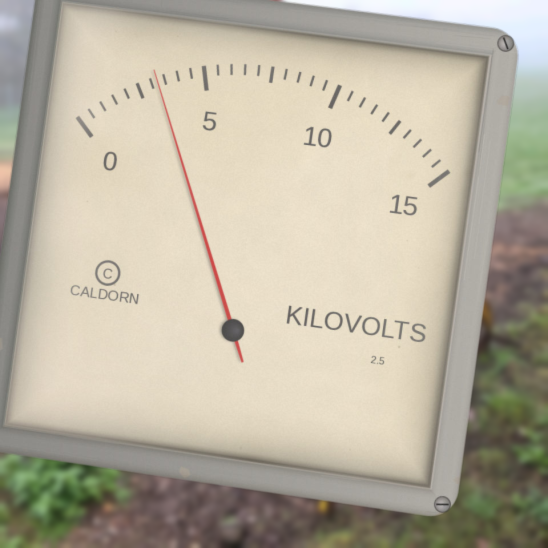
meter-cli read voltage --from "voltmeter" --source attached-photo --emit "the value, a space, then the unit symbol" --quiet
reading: 3.25 kV
